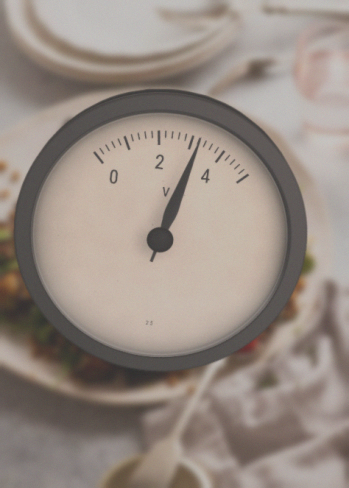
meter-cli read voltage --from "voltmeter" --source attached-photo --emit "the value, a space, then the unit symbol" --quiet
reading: 3.2 V
